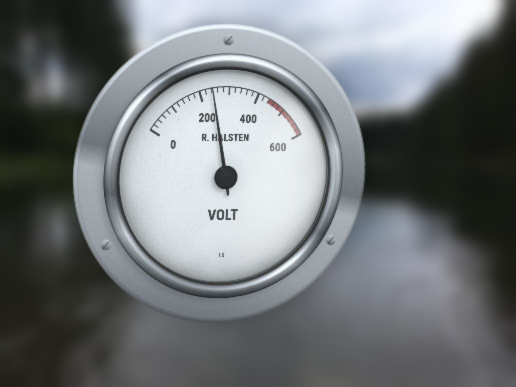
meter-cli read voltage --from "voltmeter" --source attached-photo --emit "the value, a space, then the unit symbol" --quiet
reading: 240 V
